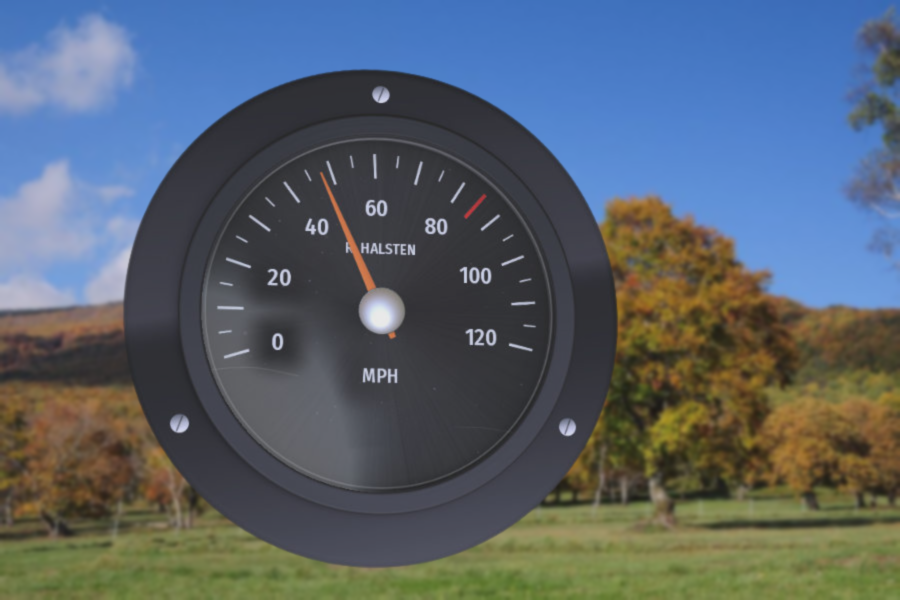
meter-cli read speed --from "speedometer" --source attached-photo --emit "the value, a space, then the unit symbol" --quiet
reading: 47.5 mph
